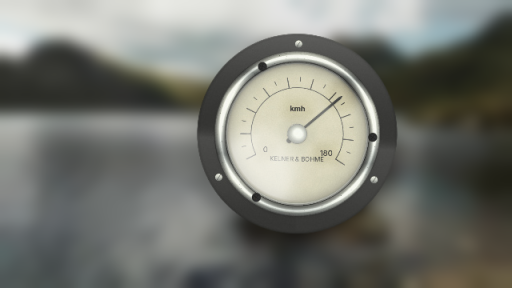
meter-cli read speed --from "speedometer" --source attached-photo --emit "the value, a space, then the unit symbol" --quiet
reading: 125 km/h
